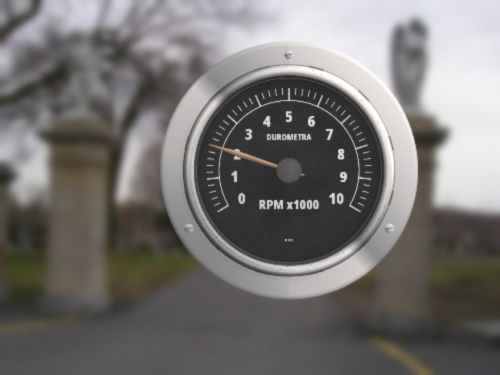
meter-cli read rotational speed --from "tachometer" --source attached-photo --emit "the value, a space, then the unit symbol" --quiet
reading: 2000 rpm
